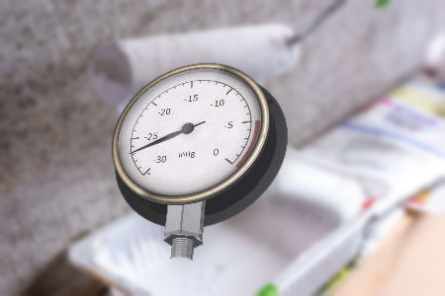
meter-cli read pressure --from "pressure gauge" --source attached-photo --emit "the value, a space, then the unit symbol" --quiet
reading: -27 inHg
